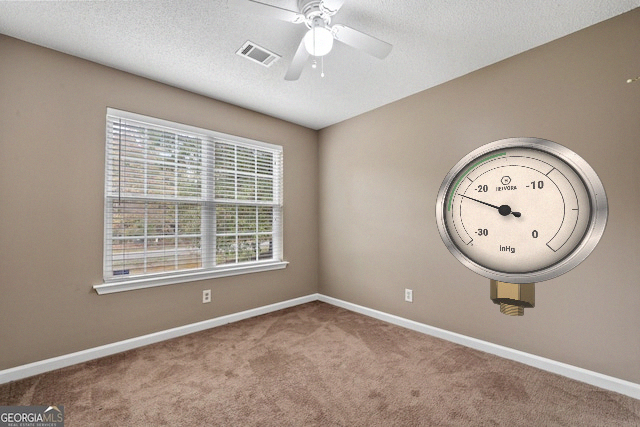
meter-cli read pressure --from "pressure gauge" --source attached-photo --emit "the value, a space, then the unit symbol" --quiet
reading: -22.5 inHg
